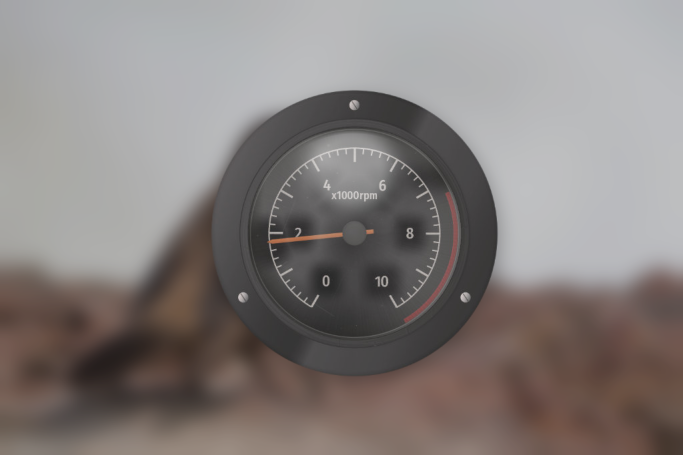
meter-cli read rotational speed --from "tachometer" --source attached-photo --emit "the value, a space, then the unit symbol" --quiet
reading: 1800 rpm
